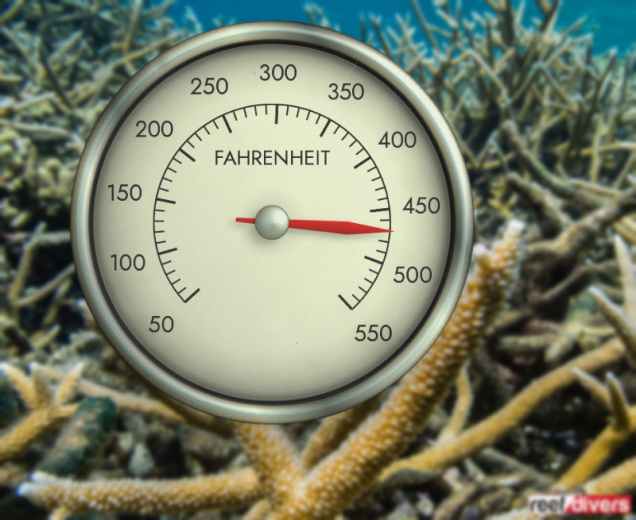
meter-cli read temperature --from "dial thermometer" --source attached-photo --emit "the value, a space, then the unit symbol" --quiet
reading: 470 °F
